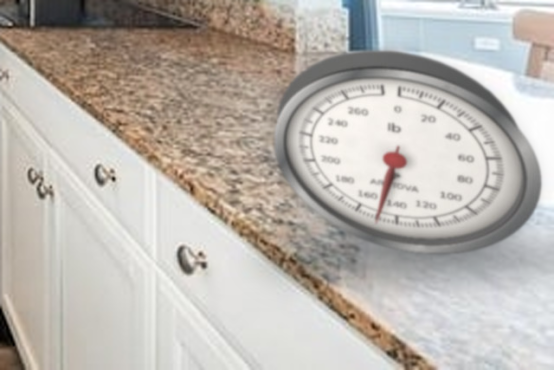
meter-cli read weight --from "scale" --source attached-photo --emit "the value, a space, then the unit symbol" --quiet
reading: 150 lb
